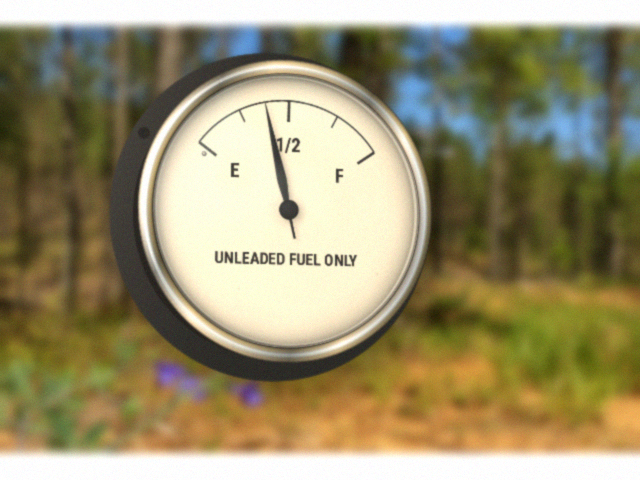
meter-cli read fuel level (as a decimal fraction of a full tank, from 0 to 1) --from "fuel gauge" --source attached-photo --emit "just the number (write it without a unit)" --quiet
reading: 0.375
